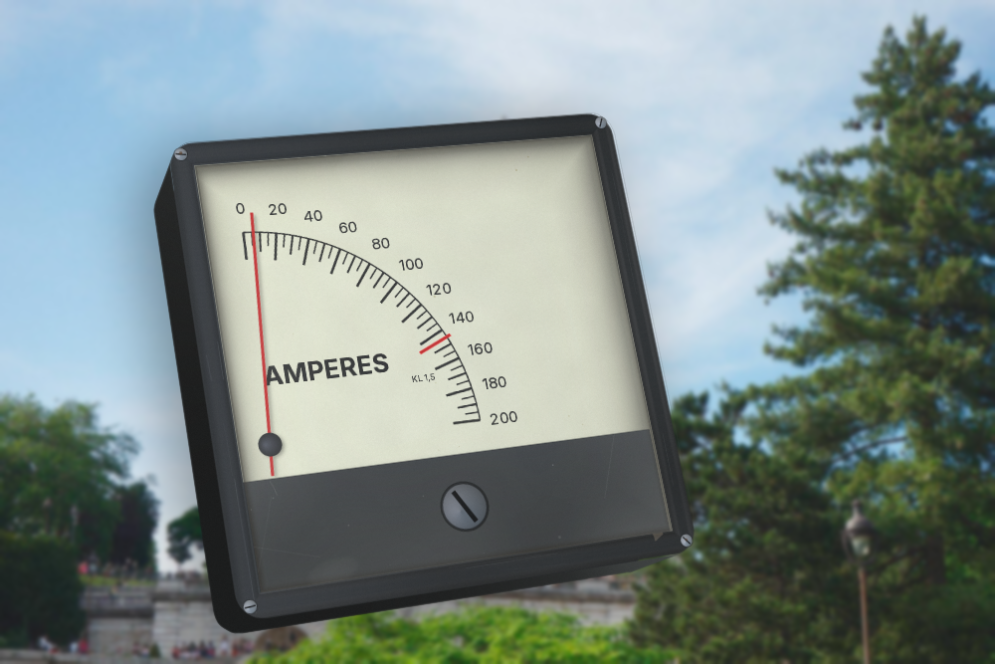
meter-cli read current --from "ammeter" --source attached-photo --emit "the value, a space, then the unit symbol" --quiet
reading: 5 A
